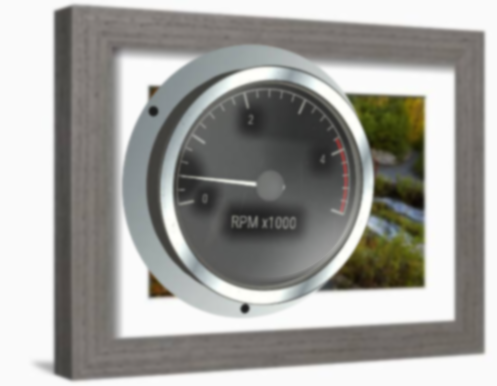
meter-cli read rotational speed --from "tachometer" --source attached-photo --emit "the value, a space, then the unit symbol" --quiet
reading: 400 rpm
